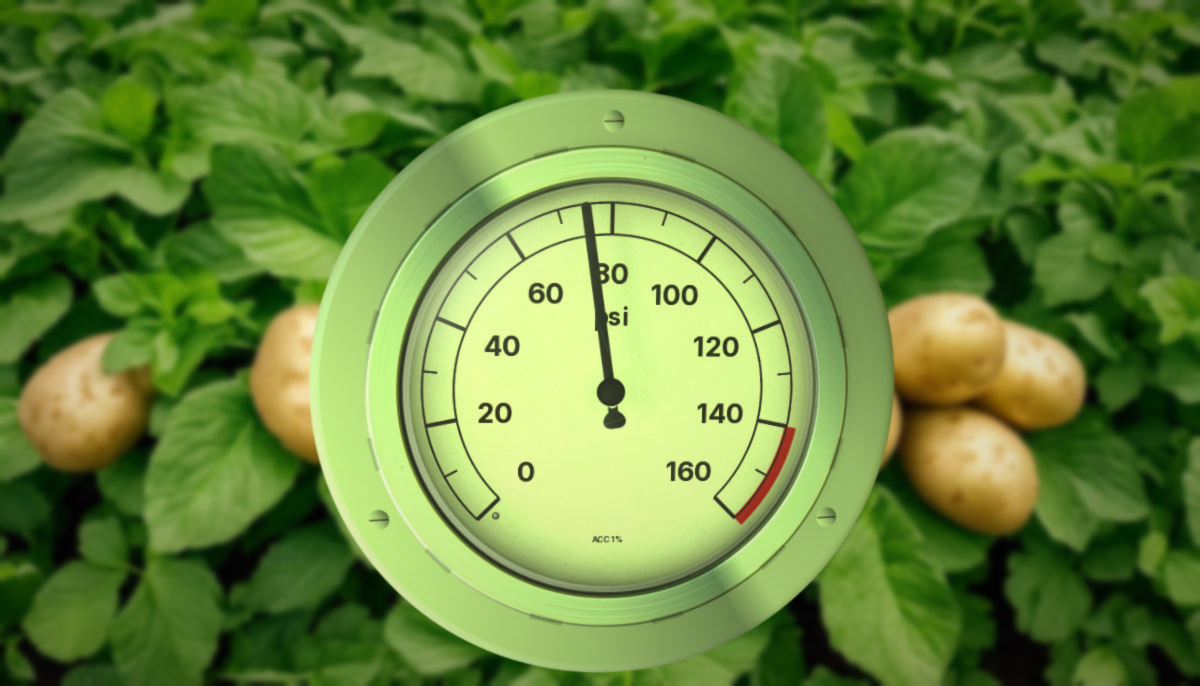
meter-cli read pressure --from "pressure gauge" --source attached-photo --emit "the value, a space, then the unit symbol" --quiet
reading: 75 psi
